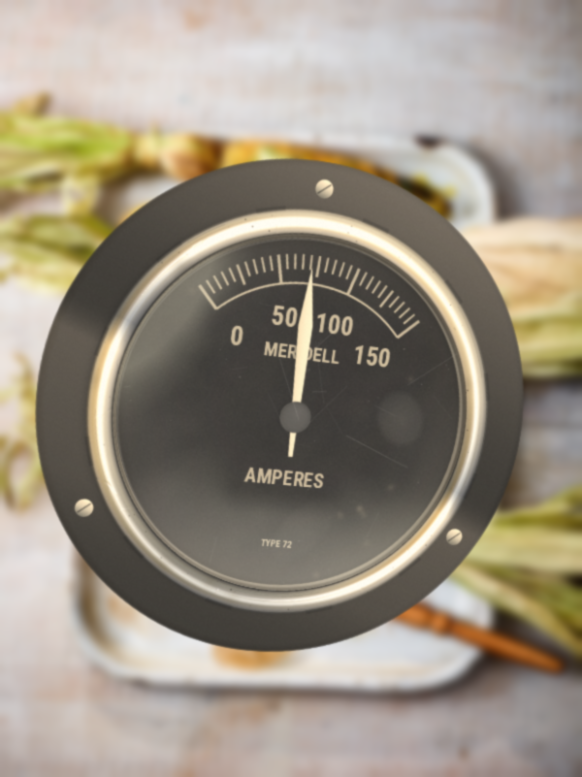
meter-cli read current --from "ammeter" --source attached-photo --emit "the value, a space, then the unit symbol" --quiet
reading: 70 A
